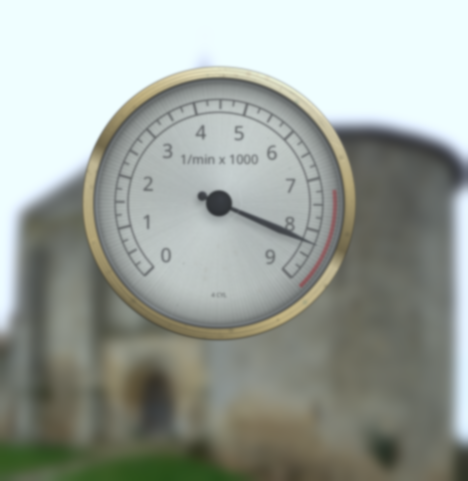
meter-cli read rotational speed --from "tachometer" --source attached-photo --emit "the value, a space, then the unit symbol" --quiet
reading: 8250 rpm
